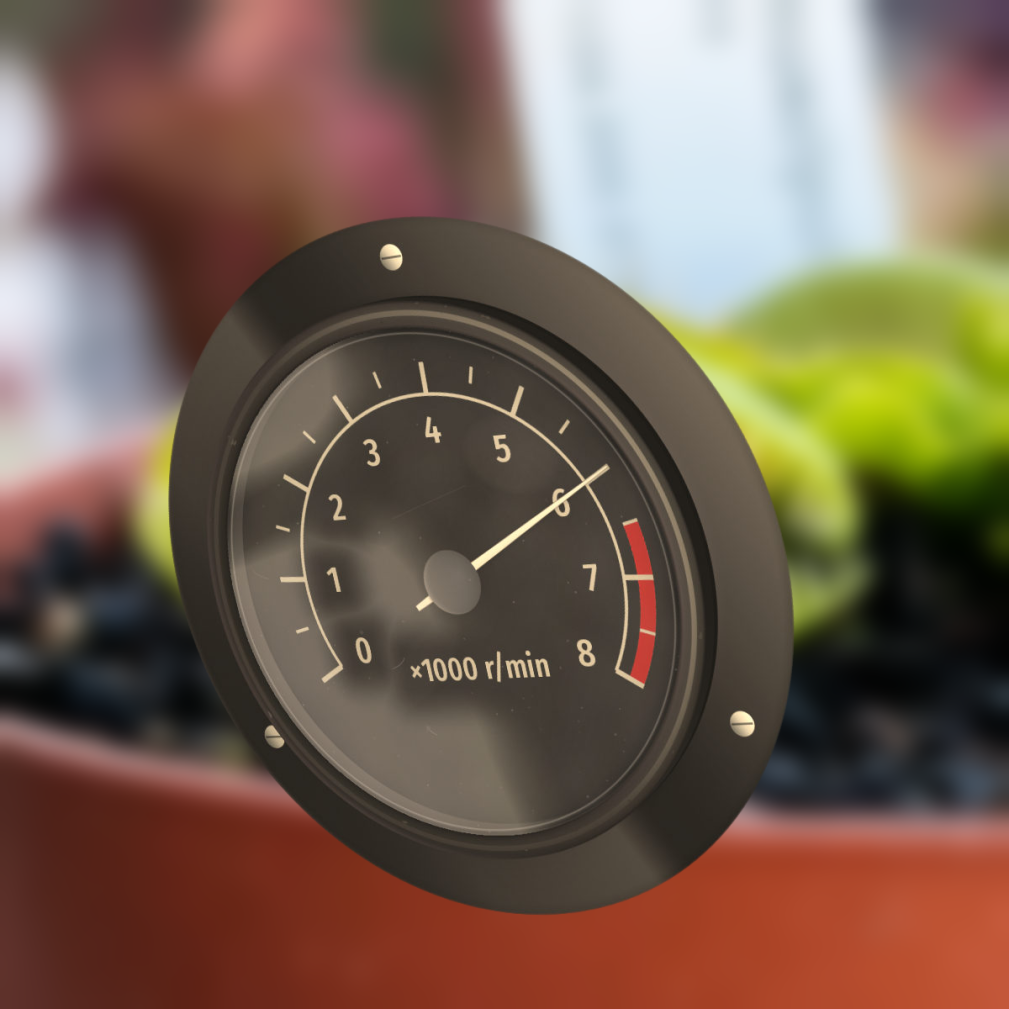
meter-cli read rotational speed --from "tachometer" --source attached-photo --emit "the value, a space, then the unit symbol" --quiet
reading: 6000 rpm
